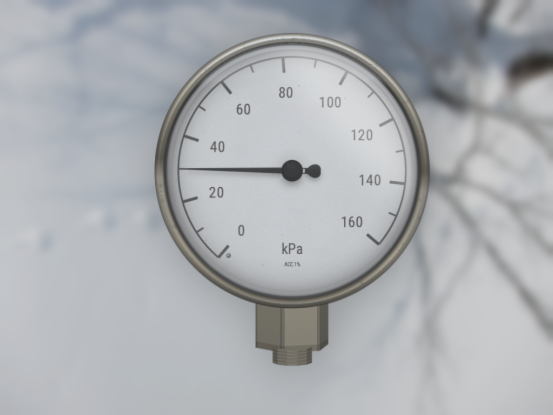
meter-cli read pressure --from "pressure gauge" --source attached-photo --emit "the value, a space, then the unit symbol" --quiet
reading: 30 kPa
